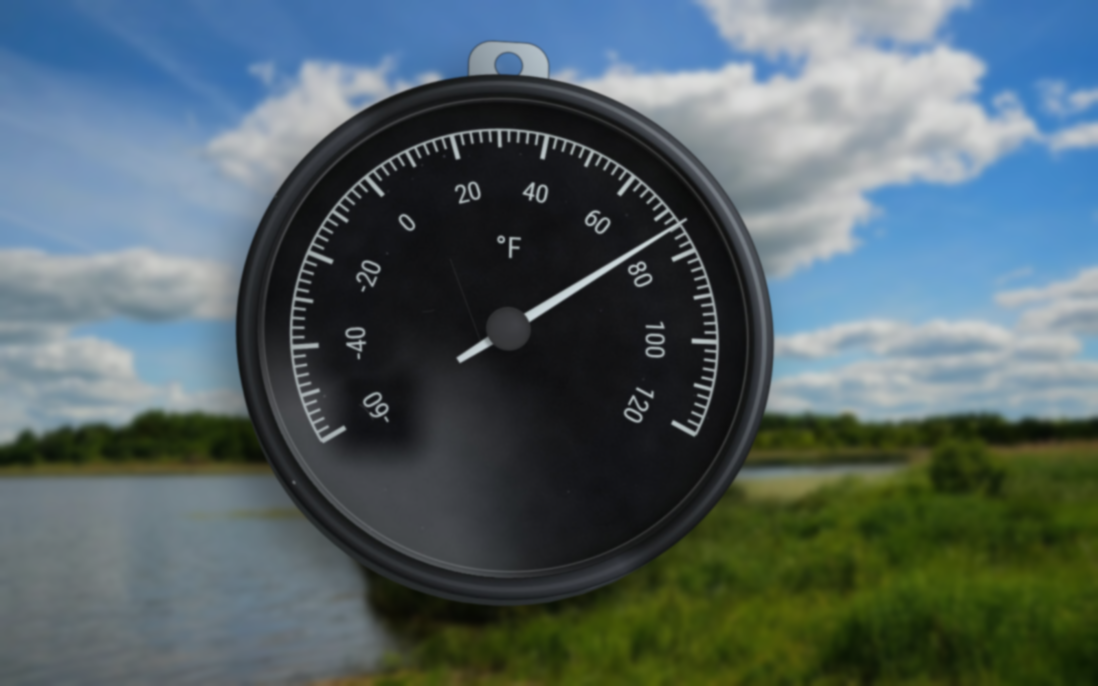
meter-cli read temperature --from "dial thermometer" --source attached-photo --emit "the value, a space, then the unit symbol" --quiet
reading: 74 °F
